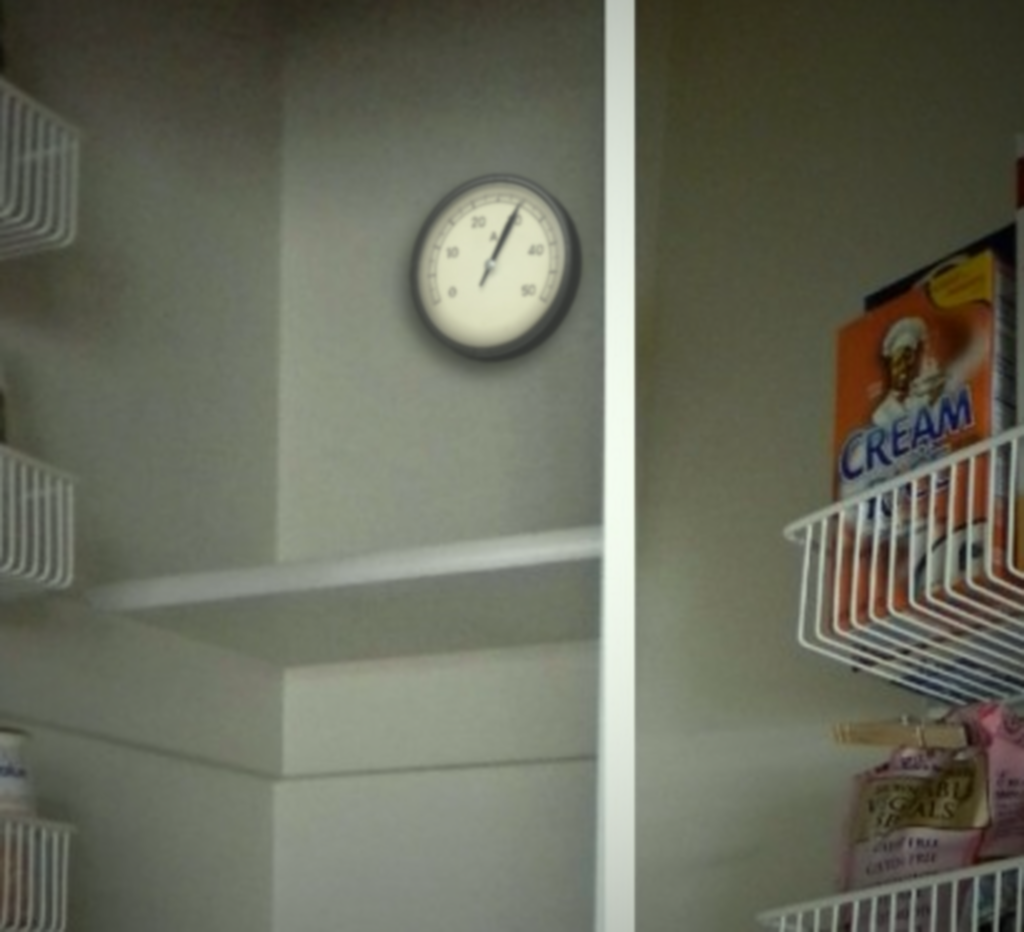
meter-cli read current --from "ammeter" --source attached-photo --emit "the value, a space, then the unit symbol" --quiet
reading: 30 A
